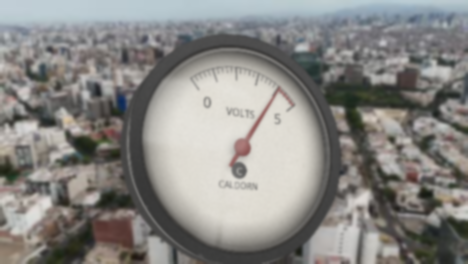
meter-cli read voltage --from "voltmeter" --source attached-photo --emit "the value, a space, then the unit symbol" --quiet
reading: 4 V
